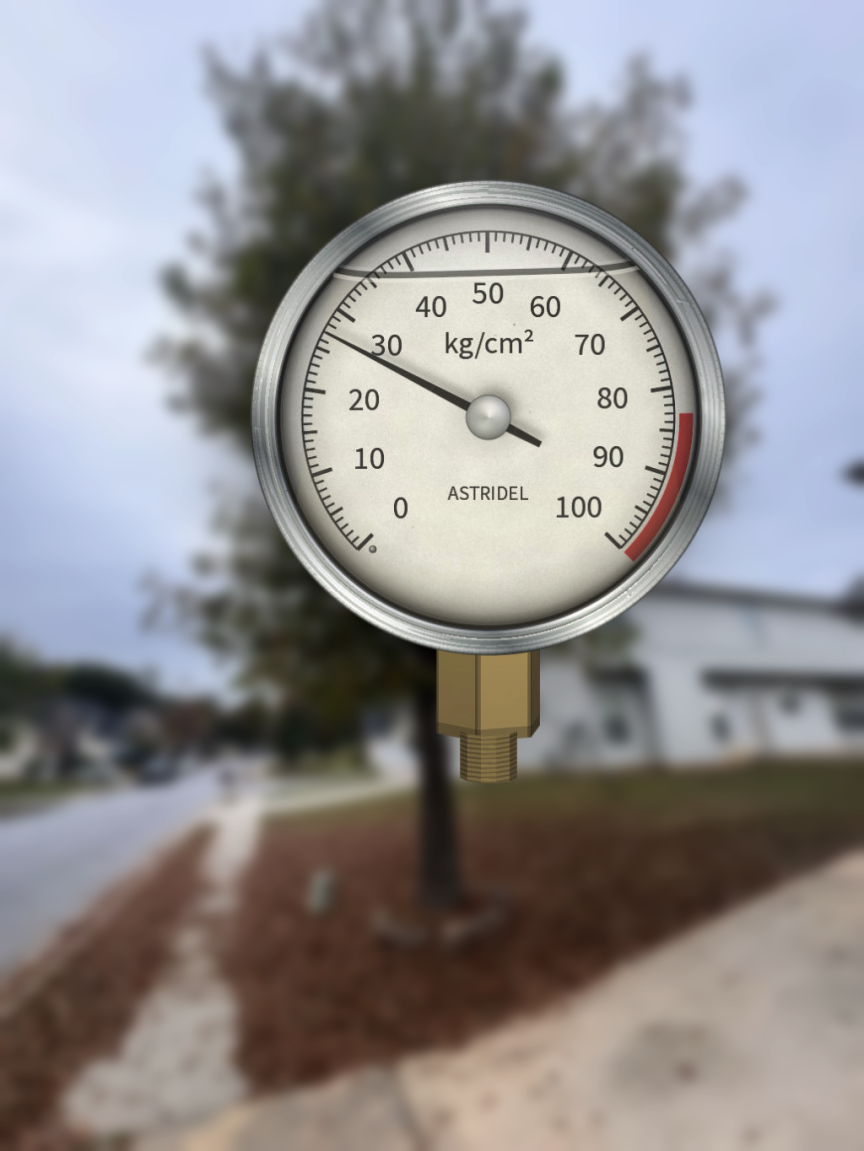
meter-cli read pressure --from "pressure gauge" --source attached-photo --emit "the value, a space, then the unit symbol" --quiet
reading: 27 kg/cm²
